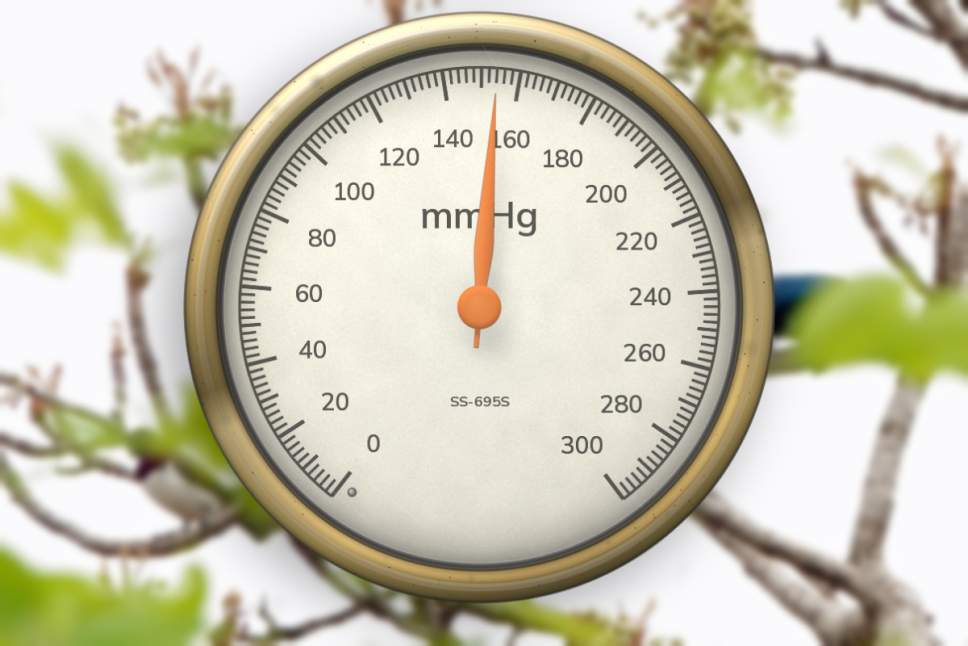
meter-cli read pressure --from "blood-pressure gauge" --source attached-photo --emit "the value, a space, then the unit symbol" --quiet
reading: 154 mmHg
